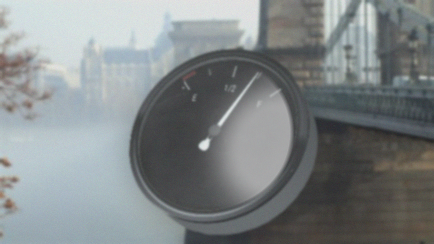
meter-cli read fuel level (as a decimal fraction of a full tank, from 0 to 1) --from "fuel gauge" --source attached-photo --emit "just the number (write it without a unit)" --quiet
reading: 0.75
